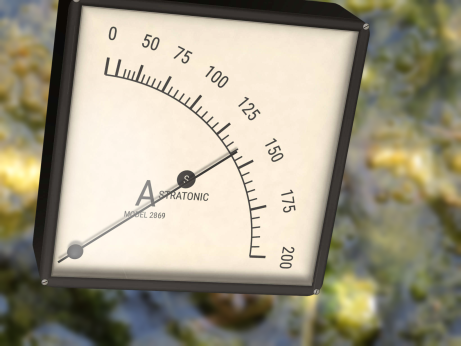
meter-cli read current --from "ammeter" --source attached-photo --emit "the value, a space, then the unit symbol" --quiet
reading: 140 A
